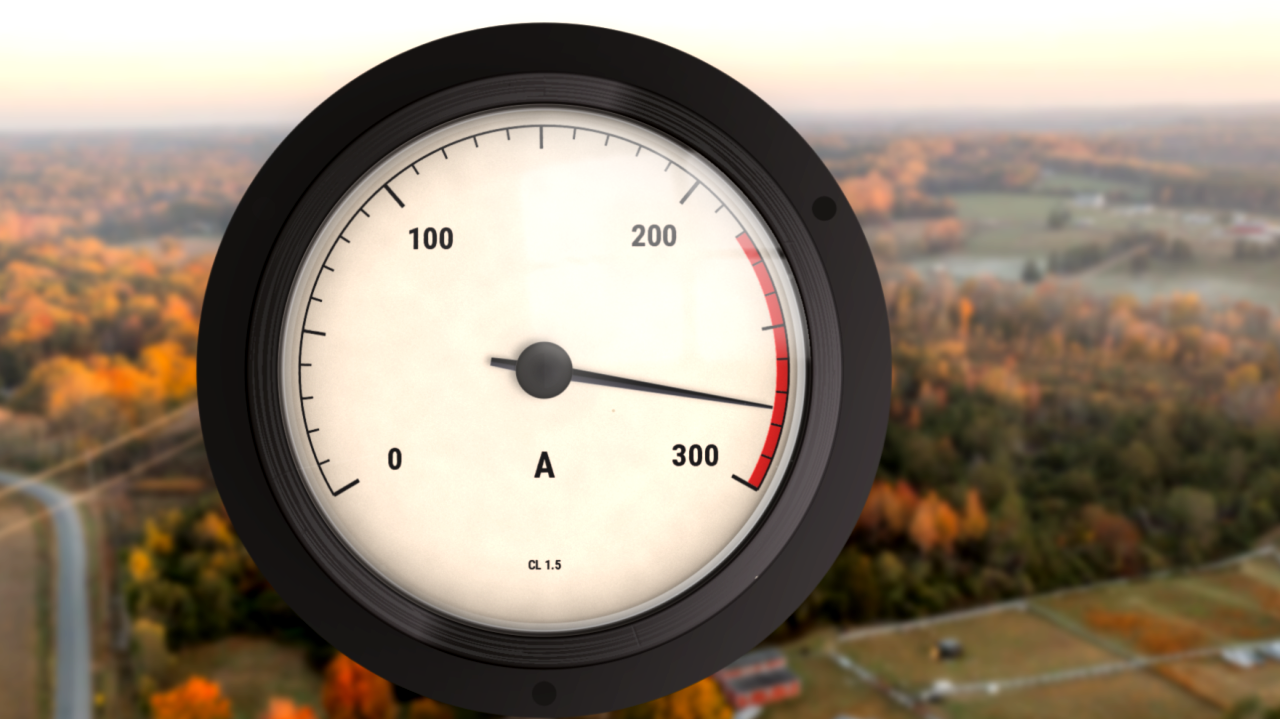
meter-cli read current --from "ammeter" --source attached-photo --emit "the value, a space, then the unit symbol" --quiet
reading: 275 A
